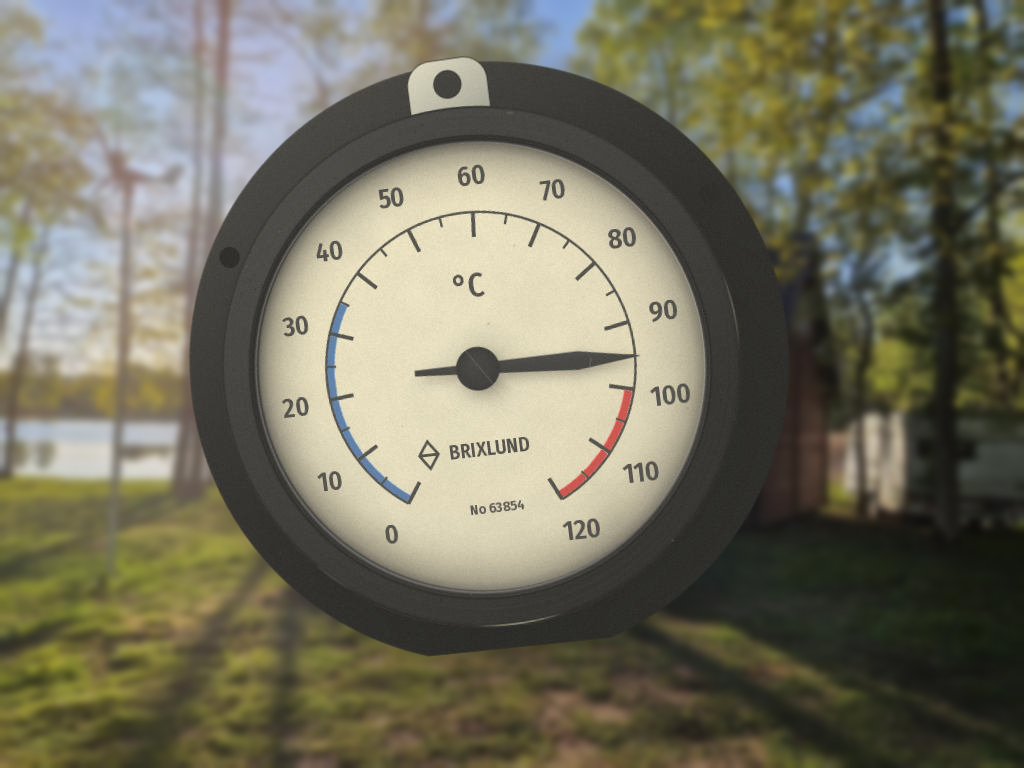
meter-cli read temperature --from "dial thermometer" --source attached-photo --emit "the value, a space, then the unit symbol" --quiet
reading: 95 °C
